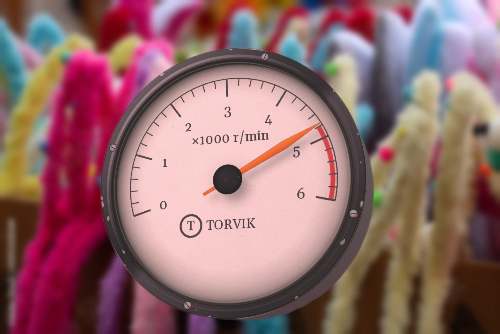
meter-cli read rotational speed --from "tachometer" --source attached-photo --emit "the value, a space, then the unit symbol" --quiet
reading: 4800 rpm
